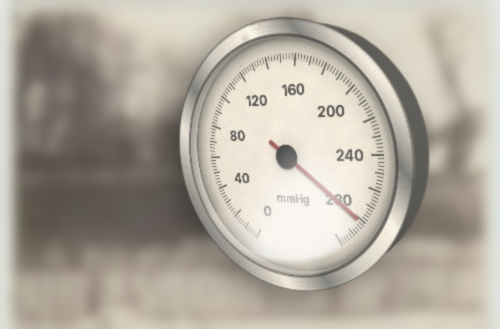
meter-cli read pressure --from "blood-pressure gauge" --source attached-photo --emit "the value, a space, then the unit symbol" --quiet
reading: 280 mmHg
